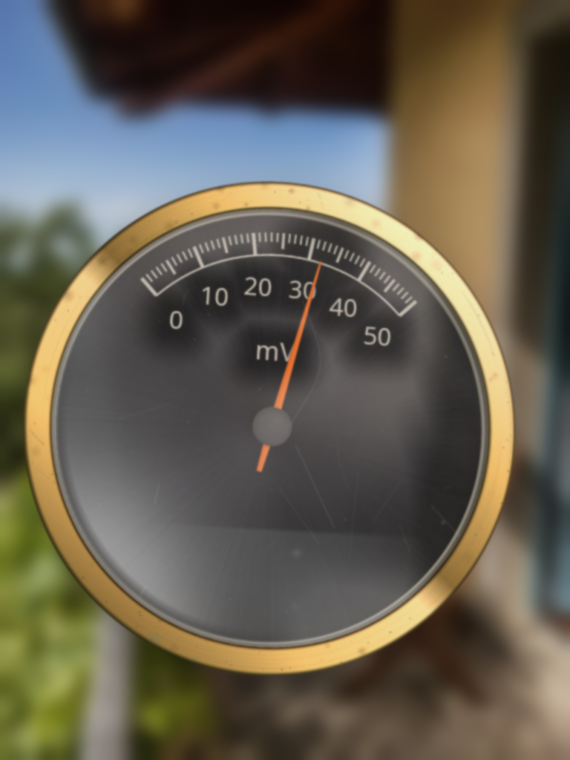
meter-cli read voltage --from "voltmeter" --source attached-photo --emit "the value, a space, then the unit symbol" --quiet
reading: 32 mV
